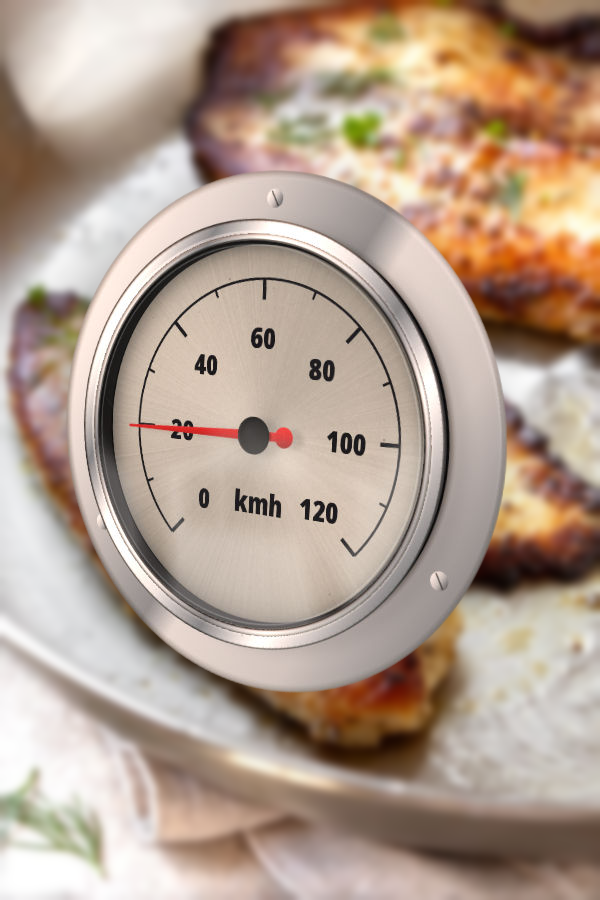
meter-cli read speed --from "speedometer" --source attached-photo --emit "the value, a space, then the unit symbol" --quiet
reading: 20 km/h
